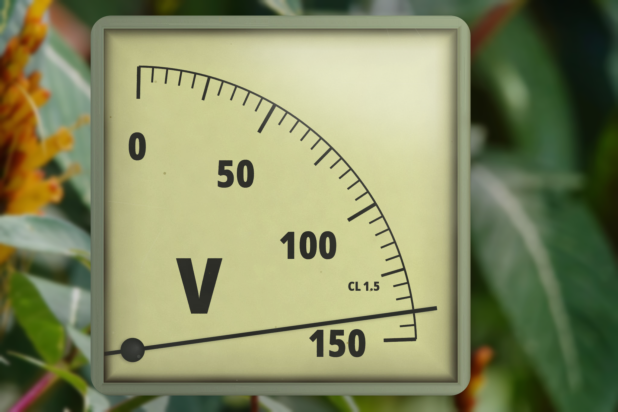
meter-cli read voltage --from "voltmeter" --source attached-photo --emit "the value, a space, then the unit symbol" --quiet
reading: 140 V
